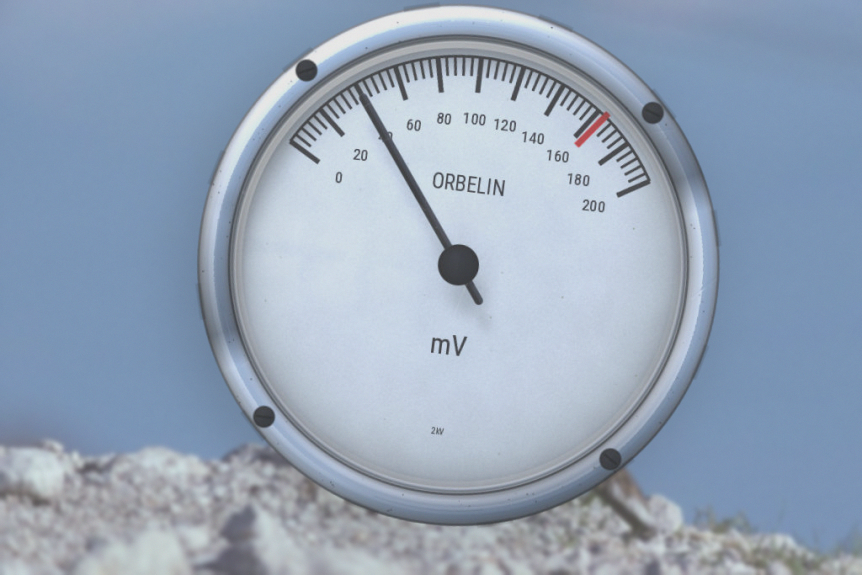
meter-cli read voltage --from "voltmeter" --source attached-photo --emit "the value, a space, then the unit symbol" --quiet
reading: 40 mV
